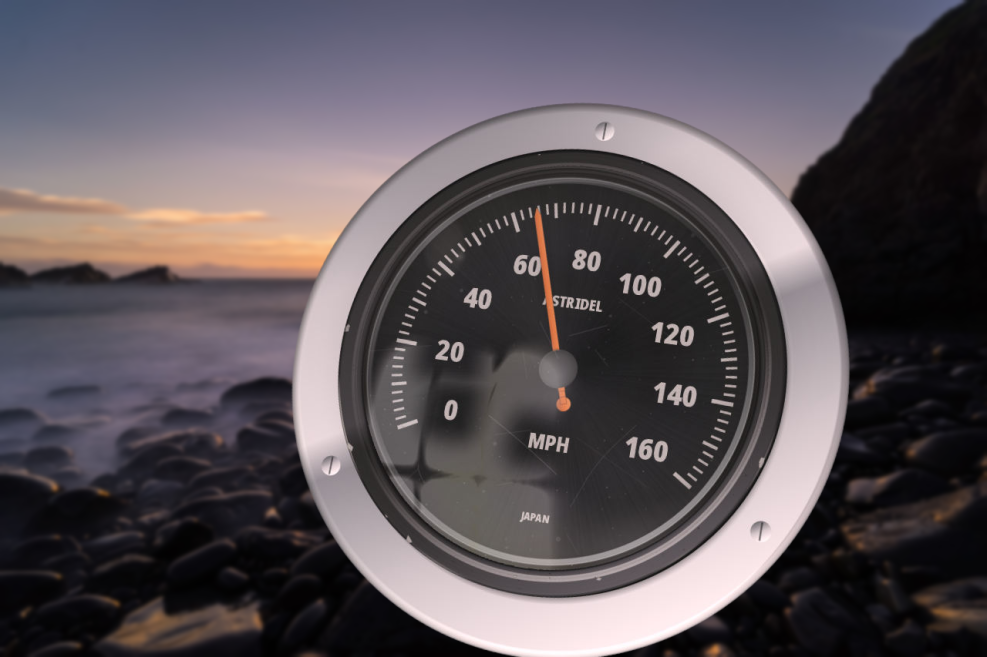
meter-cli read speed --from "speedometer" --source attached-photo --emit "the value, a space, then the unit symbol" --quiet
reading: 66 mph
